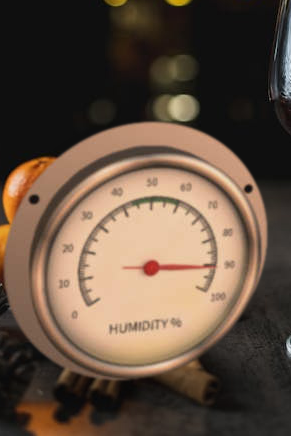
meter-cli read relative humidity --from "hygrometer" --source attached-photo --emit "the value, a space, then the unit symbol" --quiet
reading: 90 %
